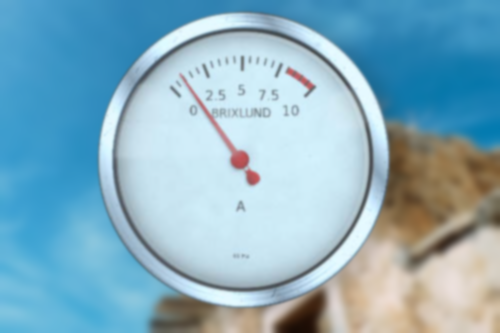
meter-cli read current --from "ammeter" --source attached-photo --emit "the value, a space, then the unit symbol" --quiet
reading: 1 A
